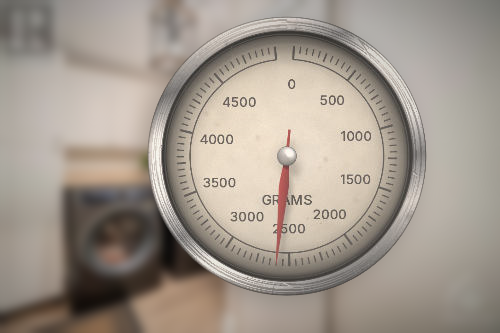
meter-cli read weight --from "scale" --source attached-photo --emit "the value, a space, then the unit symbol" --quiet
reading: 2600 g
